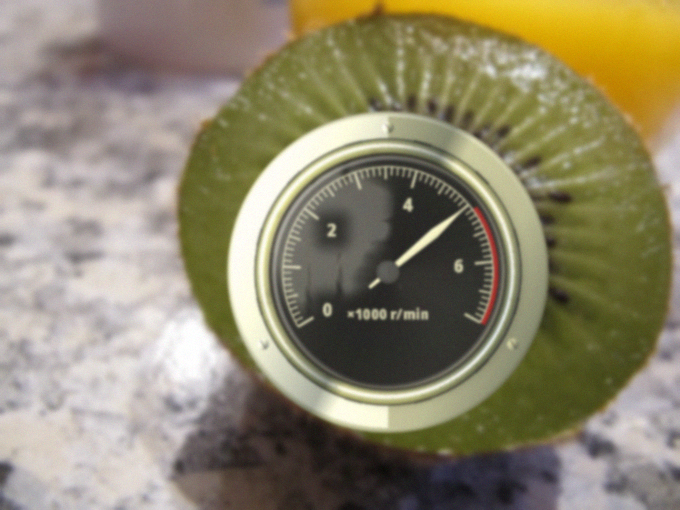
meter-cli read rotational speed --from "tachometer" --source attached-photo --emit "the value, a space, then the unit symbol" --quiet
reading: 5000 rpm
